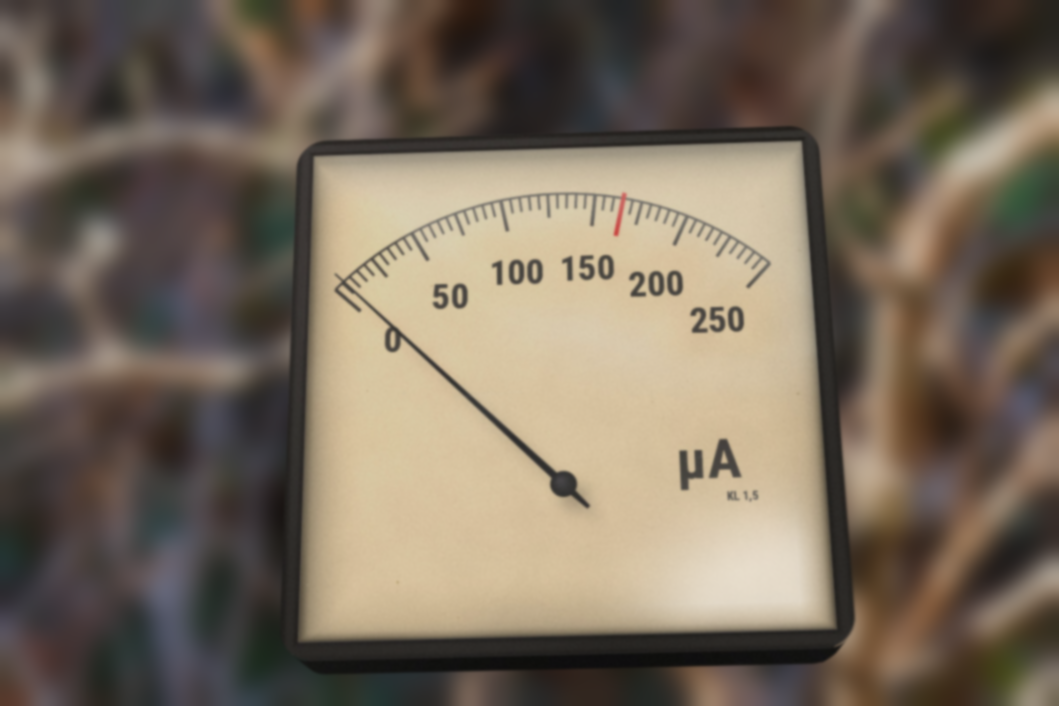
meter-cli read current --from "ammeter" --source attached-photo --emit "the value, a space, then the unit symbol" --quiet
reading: 5 µA
